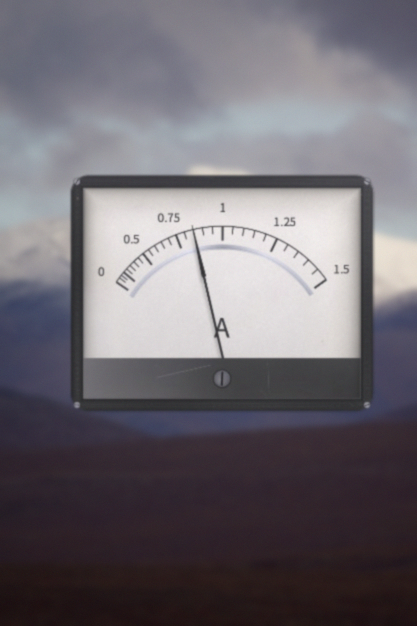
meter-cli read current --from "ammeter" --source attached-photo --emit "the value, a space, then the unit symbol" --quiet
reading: 0.85 A
